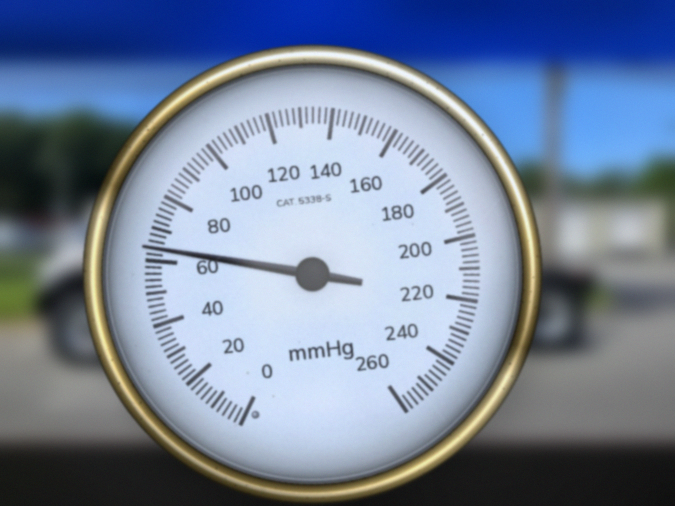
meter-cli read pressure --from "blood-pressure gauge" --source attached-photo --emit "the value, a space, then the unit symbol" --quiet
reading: 64 mmHg
